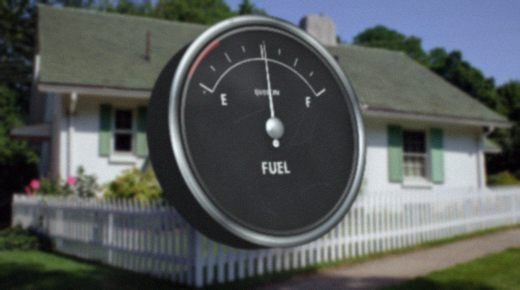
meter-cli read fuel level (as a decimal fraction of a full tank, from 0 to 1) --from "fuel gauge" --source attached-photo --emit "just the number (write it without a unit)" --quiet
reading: 0.5
